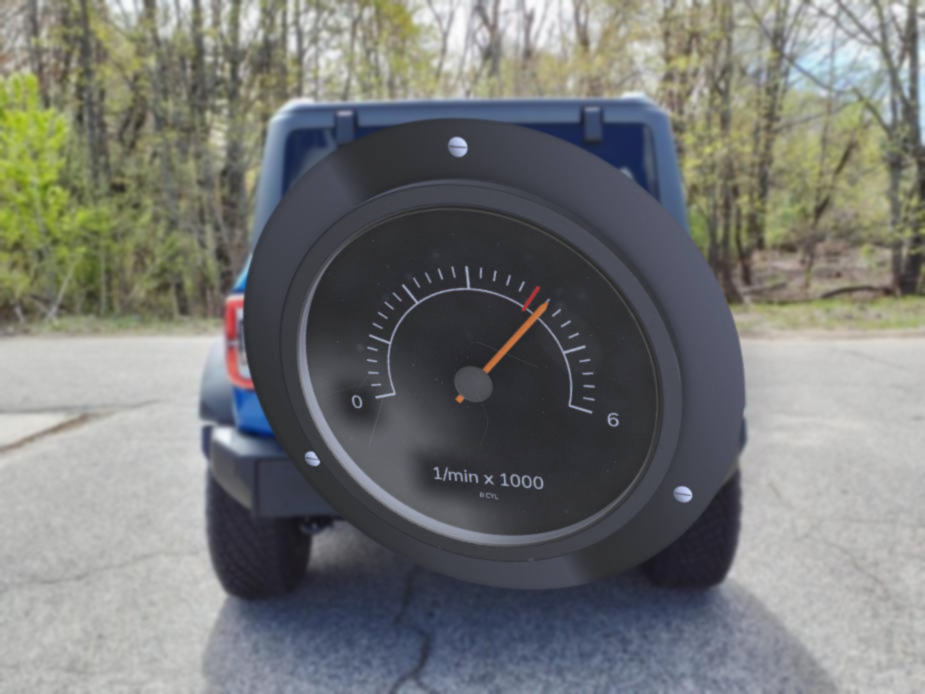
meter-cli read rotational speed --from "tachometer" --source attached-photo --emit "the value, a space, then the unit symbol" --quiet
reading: 4200 rpm
